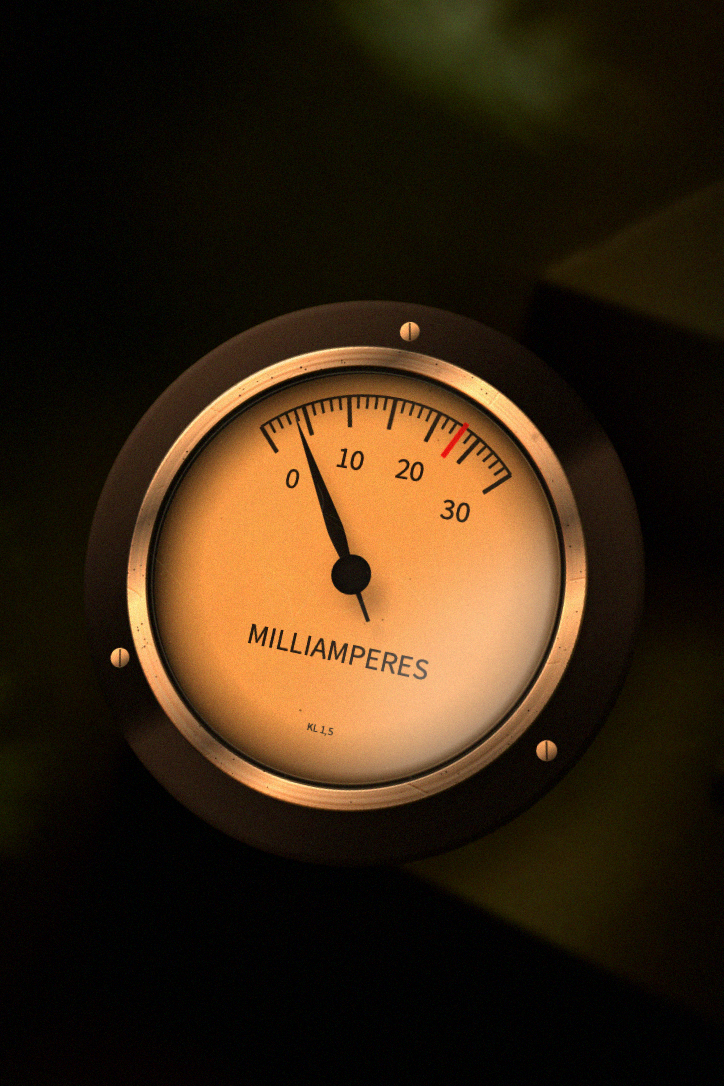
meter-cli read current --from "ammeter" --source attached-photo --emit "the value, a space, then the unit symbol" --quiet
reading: 4 mA
